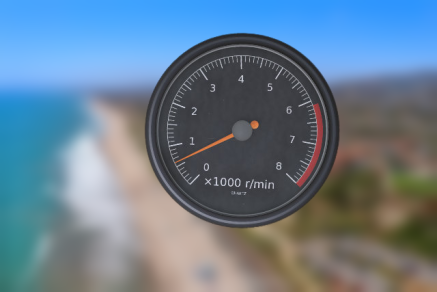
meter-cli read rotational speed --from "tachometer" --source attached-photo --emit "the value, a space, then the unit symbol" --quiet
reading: 600 rpm
